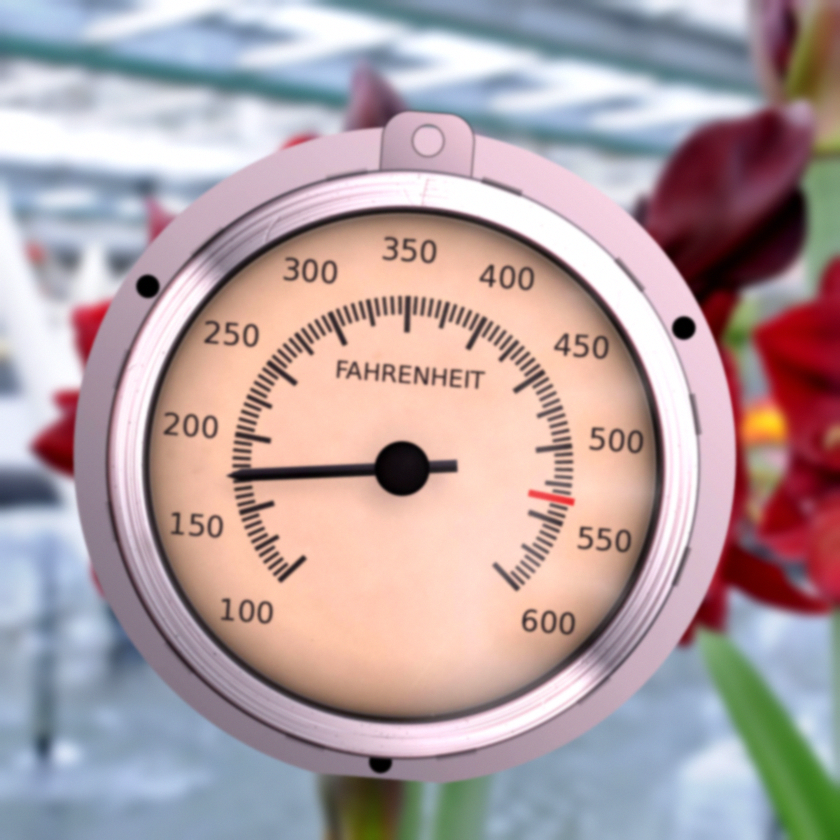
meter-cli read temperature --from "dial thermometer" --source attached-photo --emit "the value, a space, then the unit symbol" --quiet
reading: 175 °F
